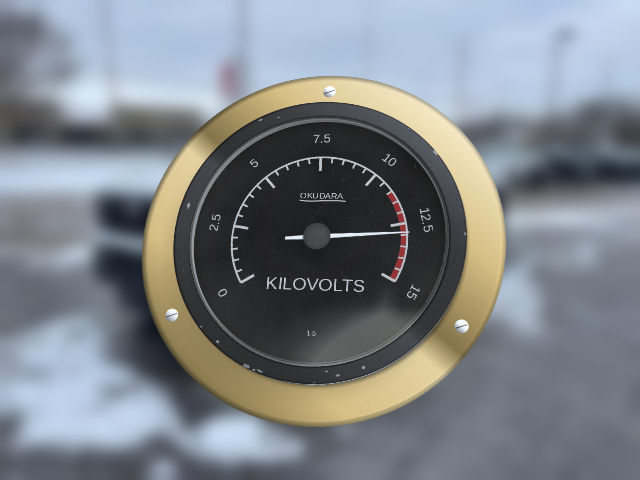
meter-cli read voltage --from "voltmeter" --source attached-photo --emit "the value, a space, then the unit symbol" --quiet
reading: 13 kV
